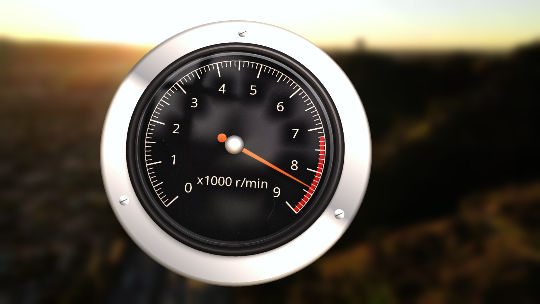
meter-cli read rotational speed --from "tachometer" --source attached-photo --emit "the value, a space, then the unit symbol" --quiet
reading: 8400 rpm
